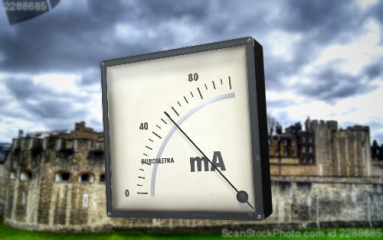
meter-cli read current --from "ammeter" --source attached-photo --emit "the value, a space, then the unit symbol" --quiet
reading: 55 mA
